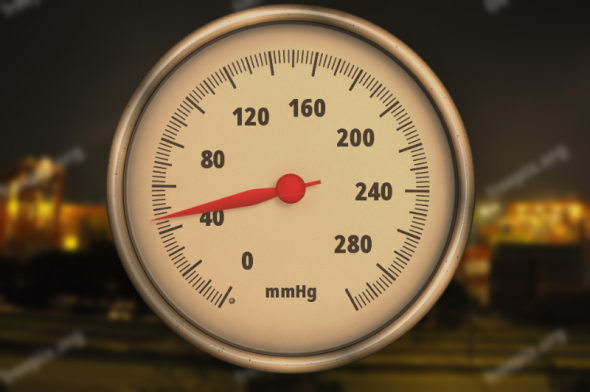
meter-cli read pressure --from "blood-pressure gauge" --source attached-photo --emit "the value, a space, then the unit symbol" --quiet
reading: 46 mmHg
